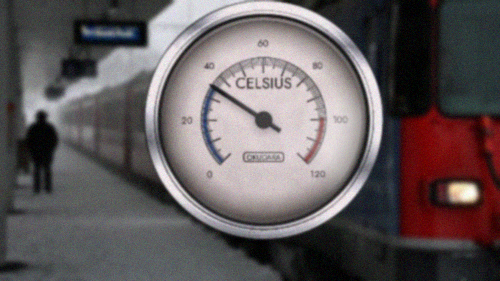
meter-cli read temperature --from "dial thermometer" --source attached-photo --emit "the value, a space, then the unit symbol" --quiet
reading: 35 °C
